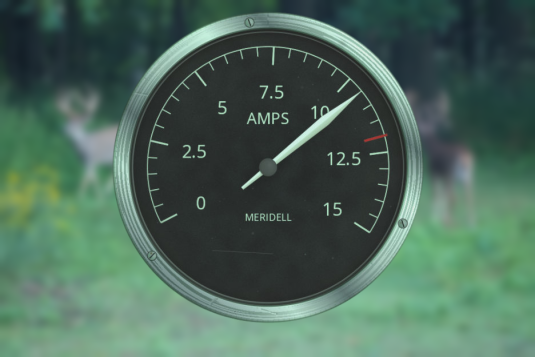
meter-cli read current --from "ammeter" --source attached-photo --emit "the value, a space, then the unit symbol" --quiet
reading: 10.5 A
